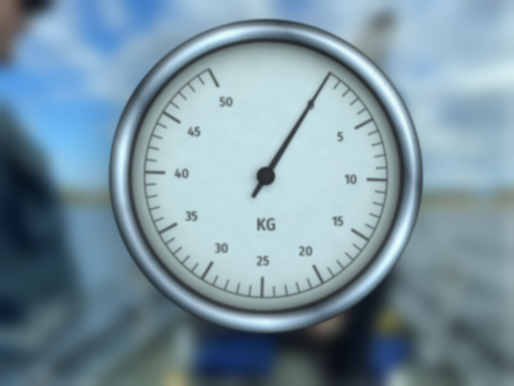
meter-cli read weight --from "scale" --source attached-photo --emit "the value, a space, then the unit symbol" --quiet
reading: 0 kg
